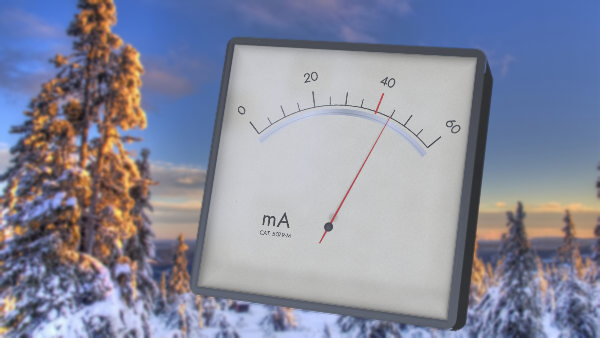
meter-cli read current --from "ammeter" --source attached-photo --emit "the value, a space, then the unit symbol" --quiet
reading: 45 mA
